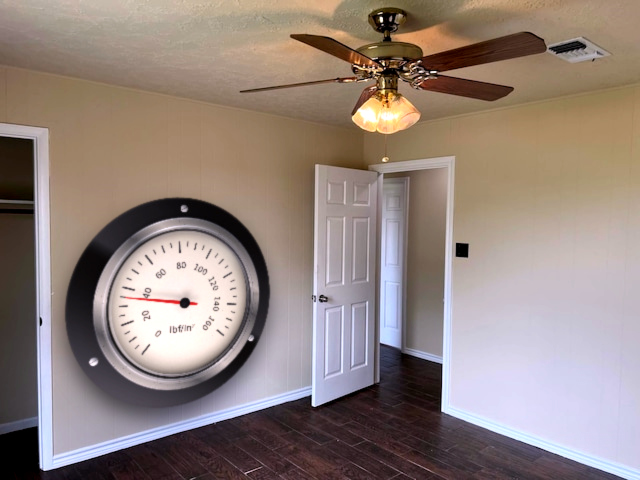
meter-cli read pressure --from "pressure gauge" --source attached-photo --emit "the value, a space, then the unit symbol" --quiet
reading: 35 psi
